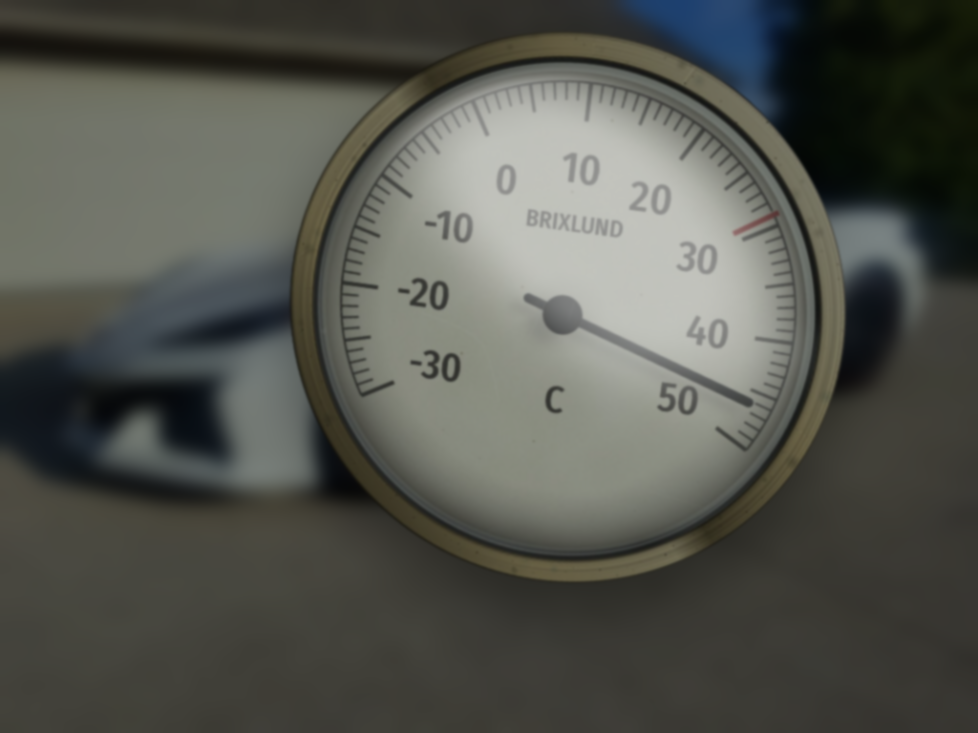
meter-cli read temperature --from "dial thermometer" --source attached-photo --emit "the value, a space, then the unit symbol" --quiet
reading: 46 °C
